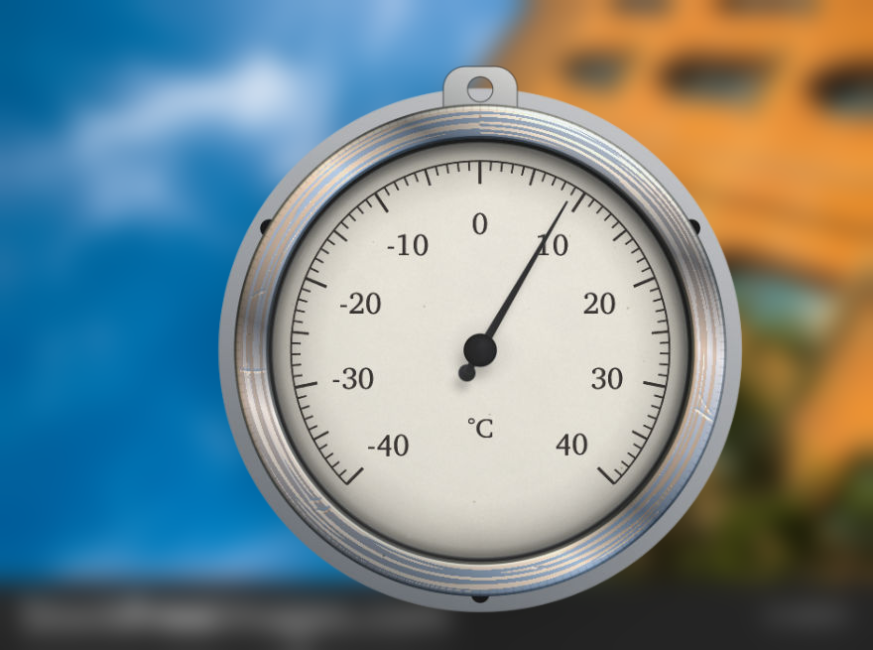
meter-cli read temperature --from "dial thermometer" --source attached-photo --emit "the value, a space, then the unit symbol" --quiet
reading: 9 °C
